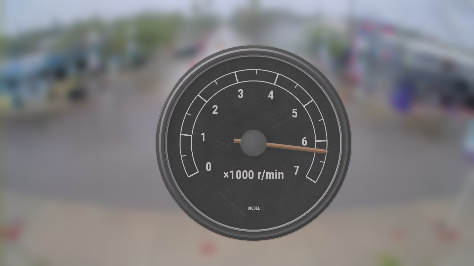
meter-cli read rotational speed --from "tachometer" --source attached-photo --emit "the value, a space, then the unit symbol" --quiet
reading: 6250 rpm
